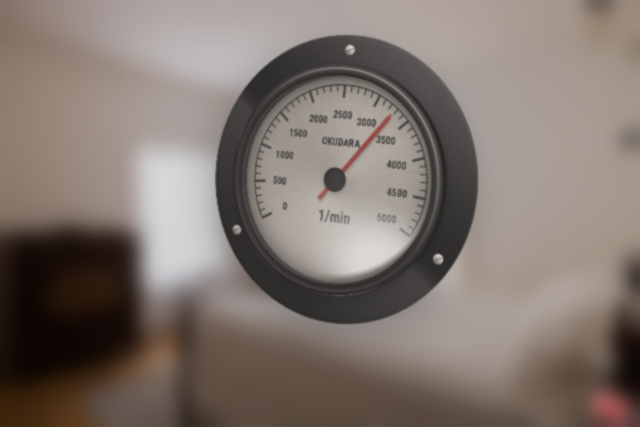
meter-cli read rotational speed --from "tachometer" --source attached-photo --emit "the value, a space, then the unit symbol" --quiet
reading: 3300 rpm
